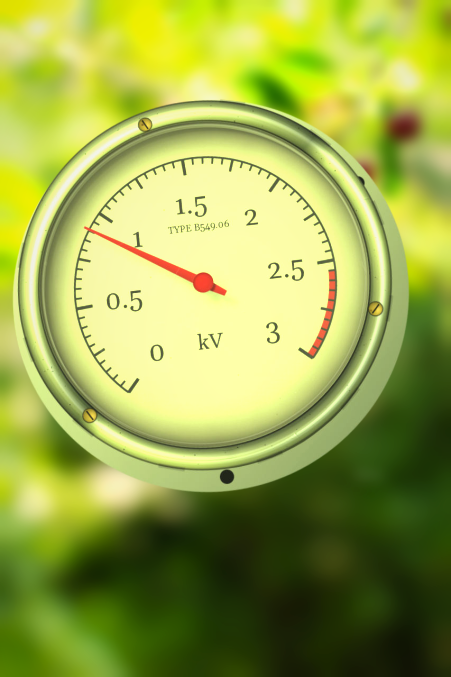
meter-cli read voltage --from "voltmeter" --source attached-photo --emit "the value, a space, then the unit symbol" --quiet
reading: 0.9 kV
